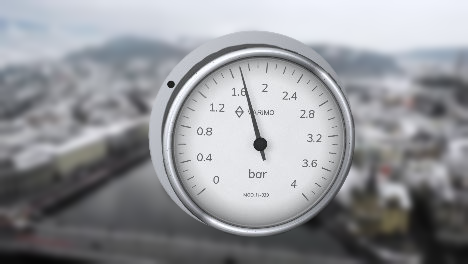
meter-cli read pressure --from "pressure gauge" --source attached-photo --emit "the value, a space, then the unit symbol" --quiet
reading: 1.7 bar
